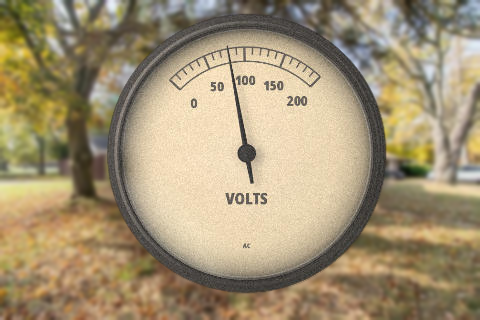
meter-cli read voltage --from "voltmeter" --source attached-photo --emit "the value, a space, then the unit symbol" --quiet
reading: 80 V
